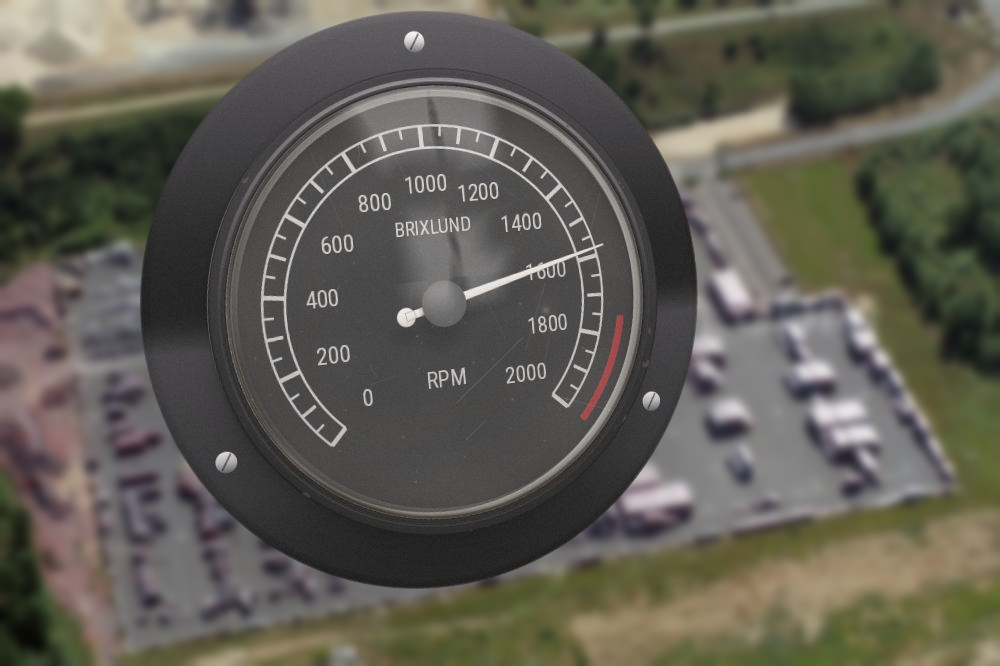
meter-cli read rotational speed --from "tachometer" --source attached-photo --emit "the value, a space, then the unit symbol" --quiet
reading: 1575 rpm
